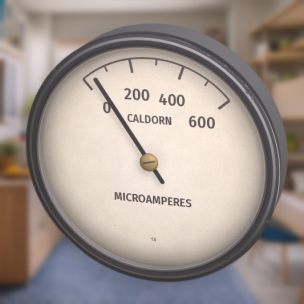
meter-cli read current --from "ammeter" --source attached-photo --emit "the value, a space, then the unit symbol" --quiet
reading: 50 µA
